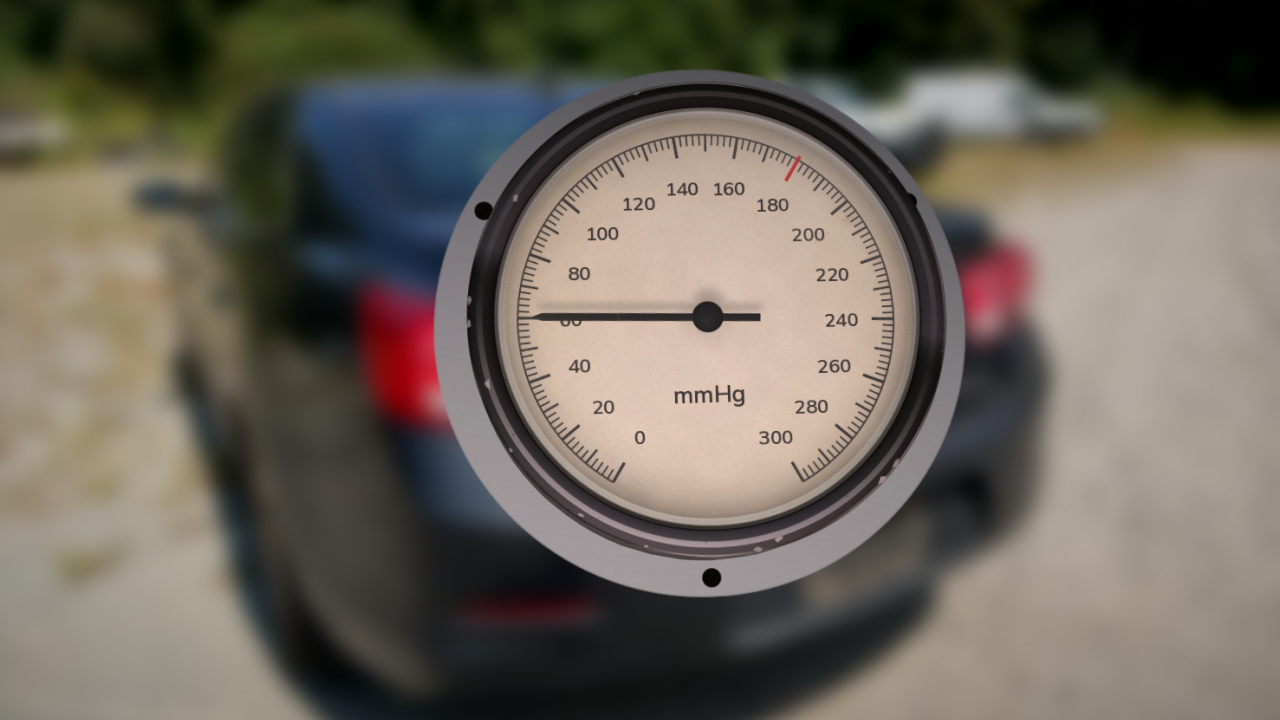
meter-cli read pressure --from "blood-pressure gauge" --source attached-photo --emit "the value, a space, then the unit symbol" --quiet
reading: 60 mmHg
